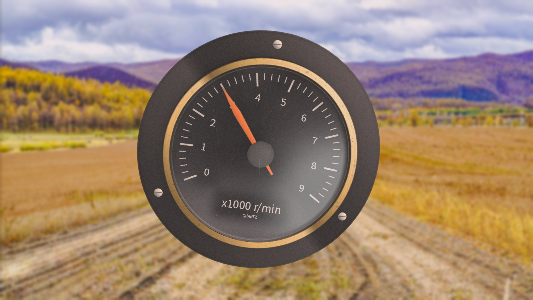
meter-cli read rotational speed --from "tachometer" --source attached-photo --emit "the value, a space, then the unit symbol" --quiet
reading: 3000 rpm
